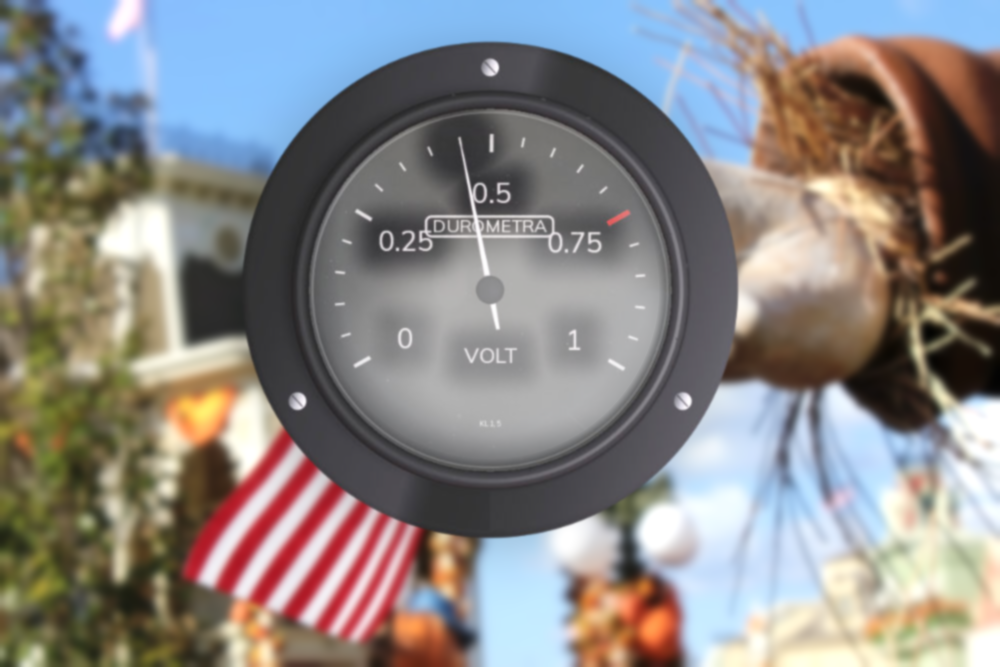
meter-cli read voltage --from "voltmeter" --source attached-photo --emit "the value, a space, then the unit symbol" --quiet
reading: 0.45 V
